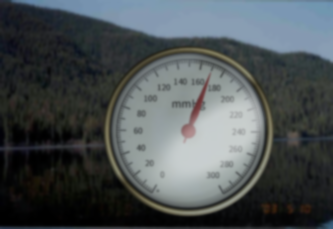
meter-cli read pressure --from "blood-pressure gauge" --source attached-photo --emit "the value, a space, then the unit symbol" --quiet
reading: 170 mmHg
